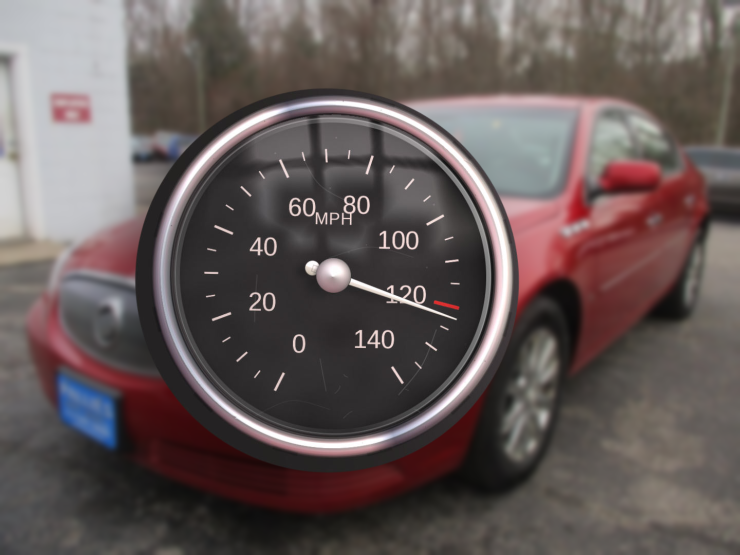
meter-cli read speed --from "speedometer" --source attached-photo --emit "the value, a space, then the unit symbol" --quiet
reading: 122.5 mph
